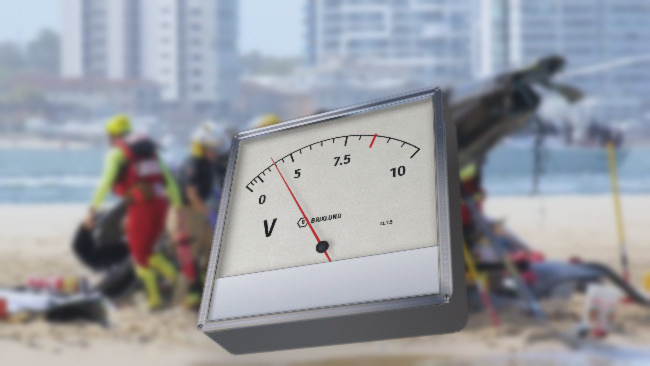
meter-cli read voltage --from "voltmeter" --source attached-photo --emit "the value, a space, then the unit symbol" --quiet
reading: 4 V
